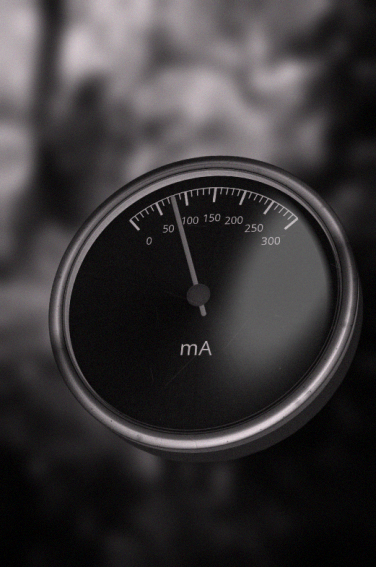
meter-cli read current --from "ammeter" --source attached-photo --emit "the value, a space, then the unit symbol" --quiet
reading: 80 mA
